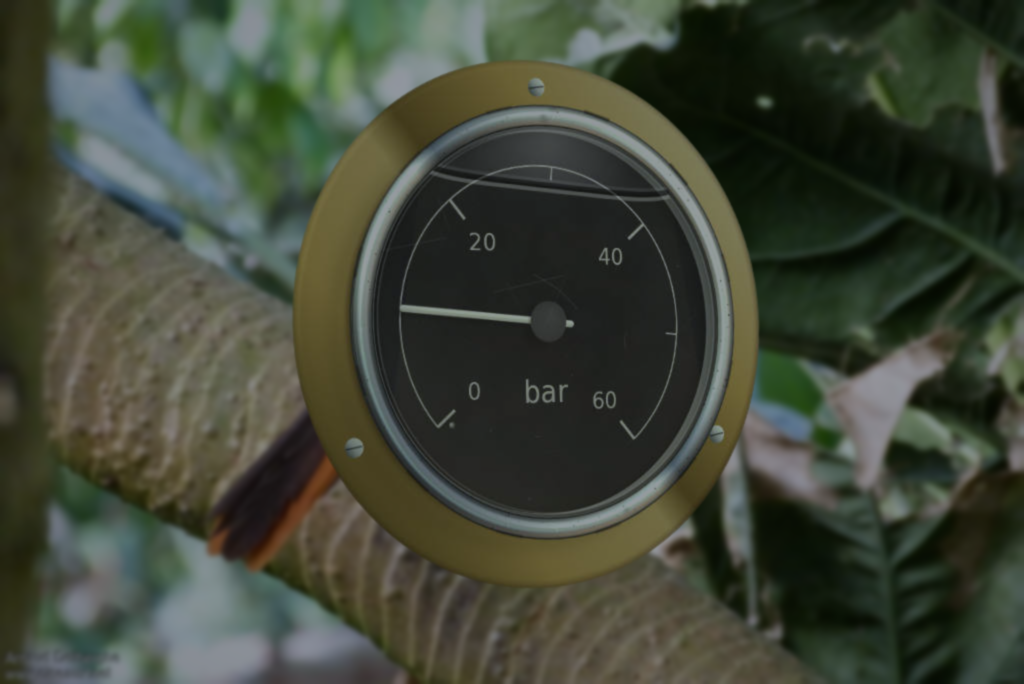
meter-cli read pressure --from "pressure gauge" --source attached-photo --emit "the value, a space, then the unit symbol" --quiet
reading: 10 bar
